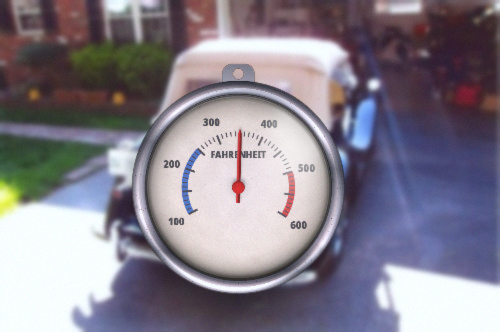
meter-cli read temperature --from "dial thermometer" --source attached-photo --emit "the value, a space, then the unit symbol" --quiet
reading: 350 °F
